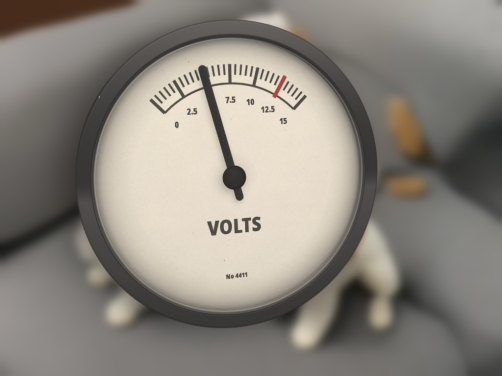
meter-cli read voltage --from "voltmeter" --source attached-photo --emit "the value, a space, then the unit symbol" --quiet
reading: 5 V
